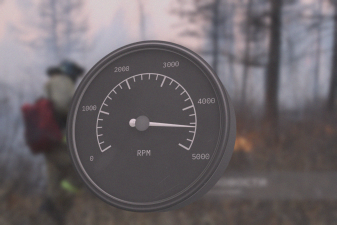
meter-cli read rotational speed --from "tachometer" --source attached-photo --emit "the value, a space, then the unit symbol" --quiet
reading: 4500 rpm
